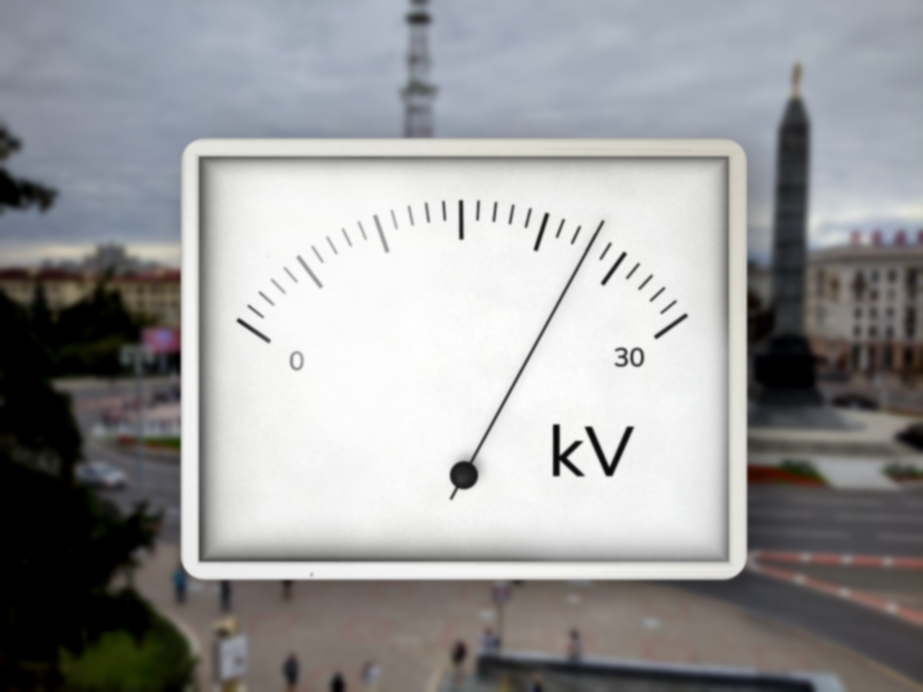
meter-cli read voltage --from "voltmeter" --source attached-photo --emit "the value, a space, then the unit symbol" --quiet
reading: 23 kV
